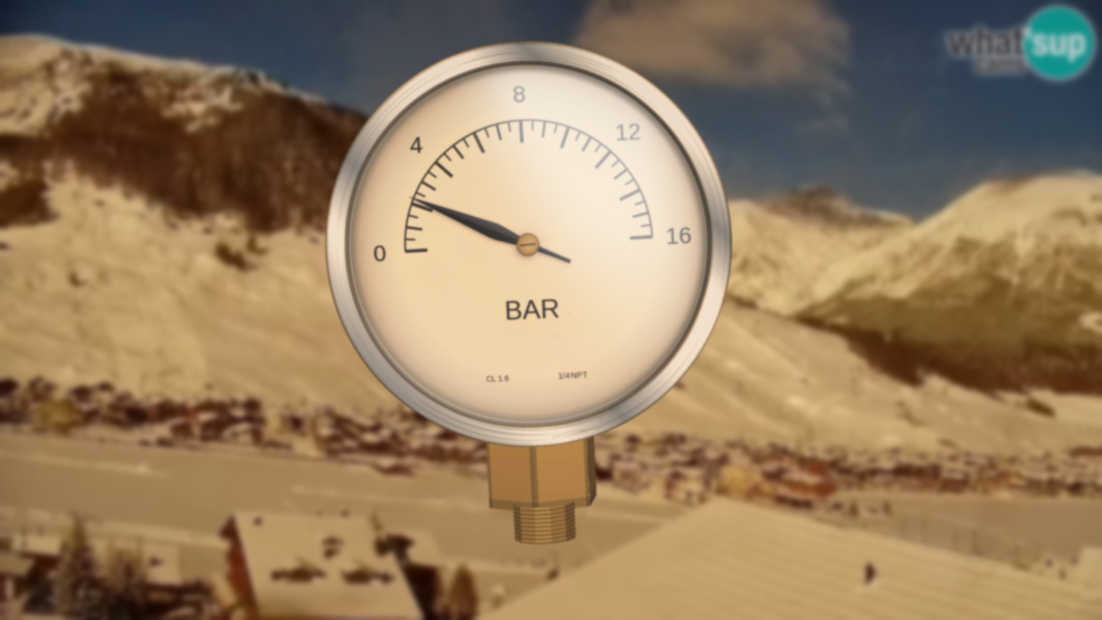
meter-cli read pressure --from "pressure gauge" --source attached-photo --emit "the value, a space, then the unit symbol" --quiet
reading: 2.25 bar
